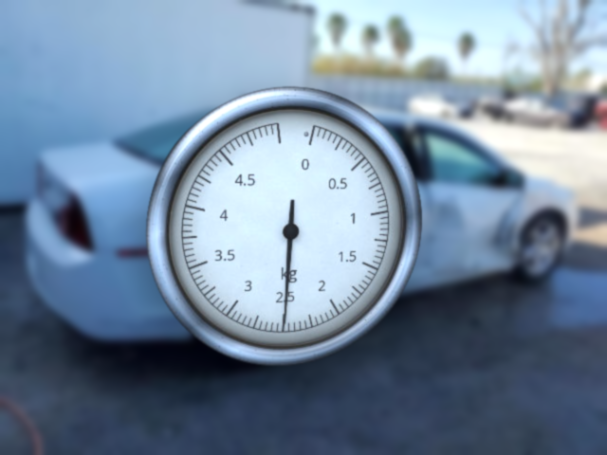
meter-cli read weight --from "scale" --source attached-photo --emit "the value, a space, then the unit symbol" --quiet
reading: 2.5 kg
